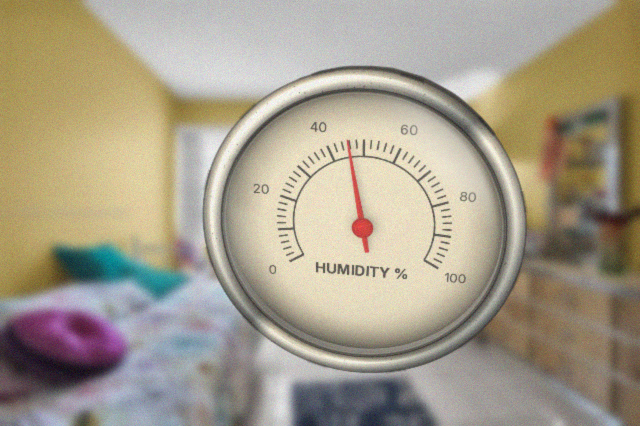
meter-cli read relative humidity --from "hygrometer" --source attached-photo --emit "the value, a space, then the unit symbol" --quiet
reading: 46 %
